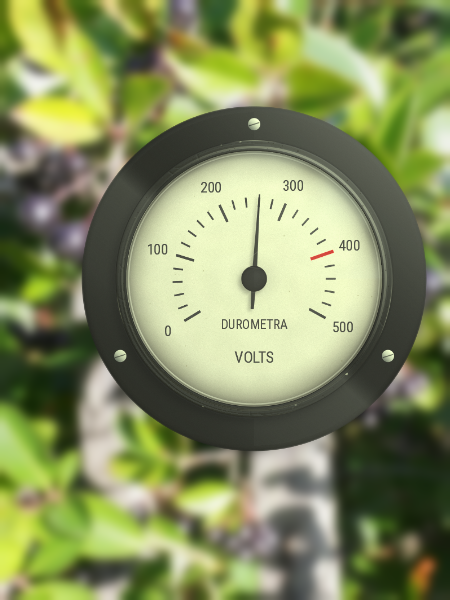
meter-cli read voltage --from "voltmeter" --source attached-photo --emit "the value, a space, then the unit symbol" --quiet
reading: 260 V
